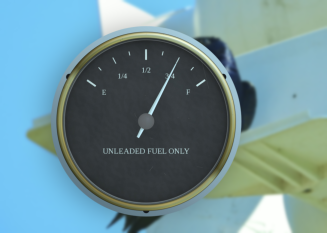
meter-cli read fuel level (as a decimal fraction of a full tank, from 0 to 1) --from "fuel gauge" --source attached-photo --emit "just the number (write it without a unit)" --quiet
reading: 0.75
